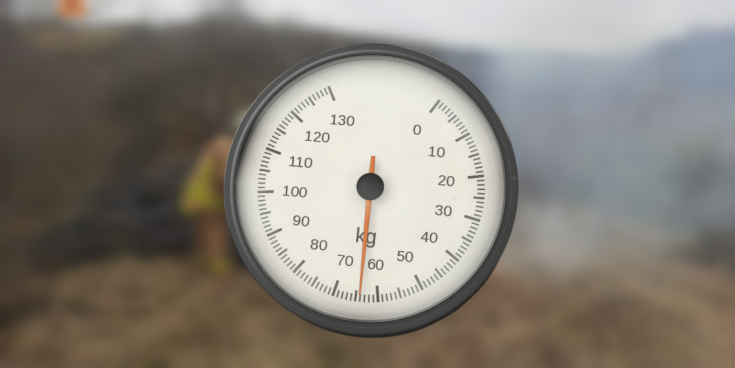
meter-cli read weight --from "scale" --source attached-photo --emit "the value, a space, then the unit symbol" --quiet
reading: 64 kg
